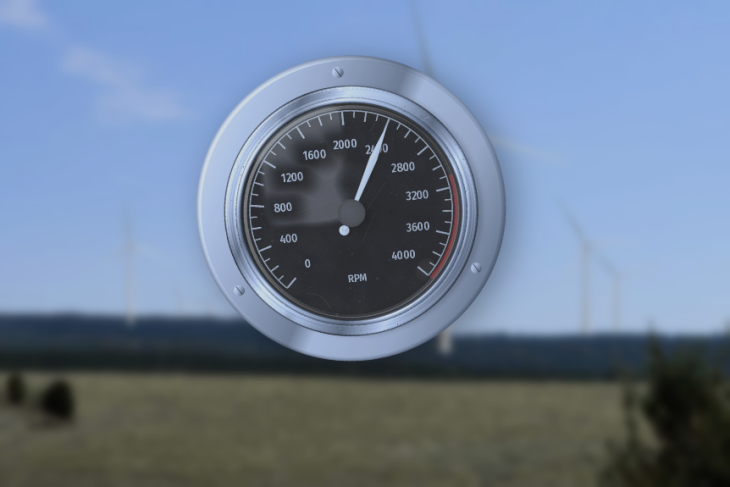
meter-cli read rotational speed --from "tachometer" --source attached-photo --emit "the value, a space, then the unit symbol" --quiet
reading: 2400 rpm
